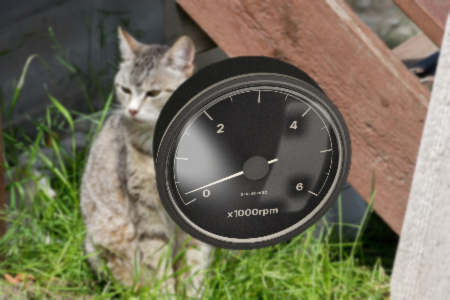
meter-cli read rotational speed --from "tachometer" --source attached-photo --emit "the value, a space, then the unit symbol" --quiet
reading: 250 rpm
